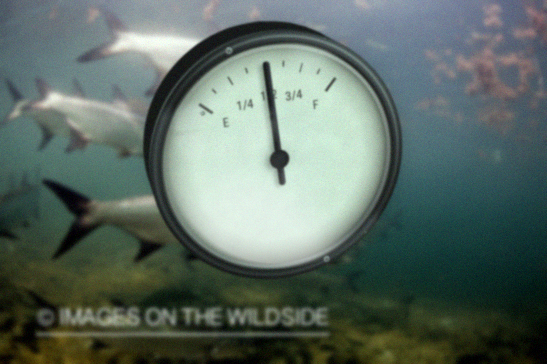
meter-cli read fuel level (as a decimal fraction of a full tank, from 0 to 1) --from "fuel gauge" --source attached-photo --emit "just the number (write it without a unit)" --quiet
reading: 0.5
